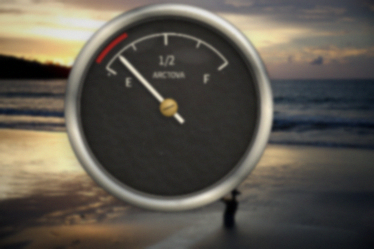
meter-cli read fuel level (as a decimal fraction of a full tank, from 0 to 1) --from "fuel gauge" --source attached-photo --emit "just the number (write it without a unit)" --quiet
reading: 0.125
